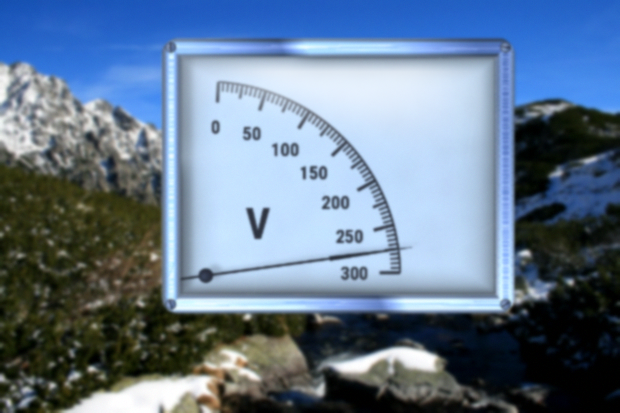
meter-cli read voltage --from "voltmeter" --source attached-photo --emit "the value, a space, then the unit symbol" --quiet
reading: 275 V
